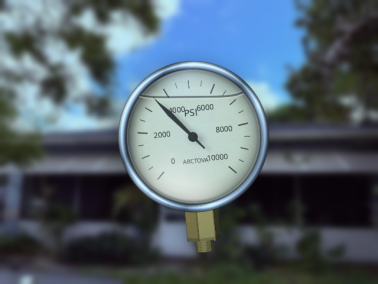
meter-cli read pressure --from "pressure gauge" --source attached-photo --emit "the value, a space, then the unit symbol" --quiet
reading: 3500 psi
